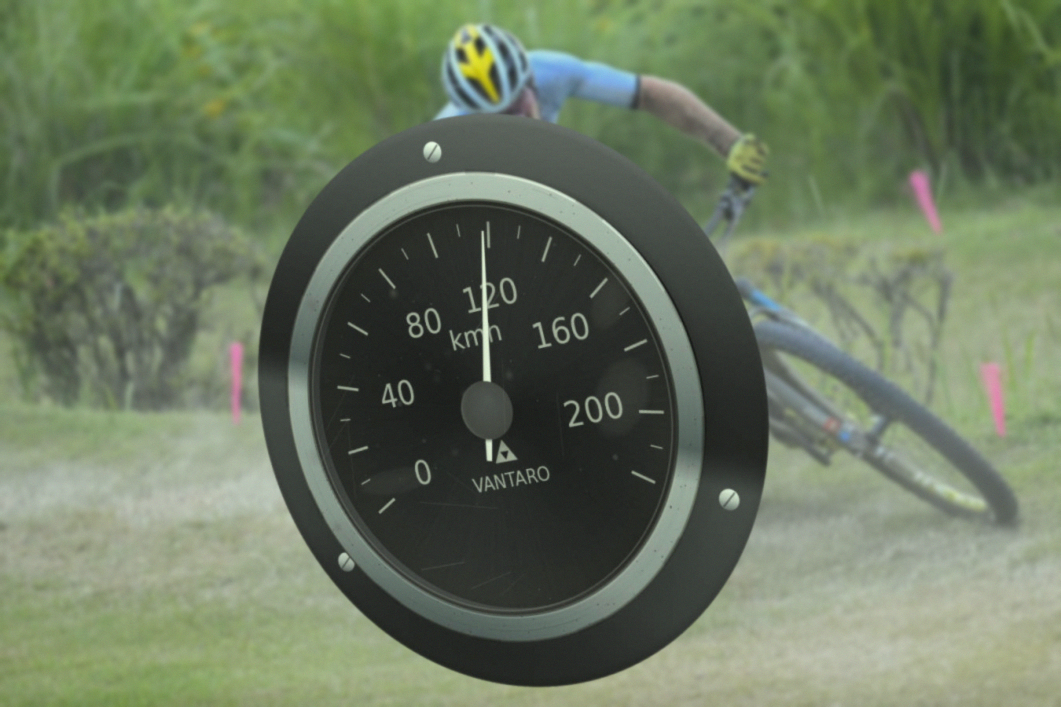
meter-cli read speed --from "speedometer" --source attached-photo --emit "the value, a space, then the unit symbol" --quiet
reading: 120 km/h
